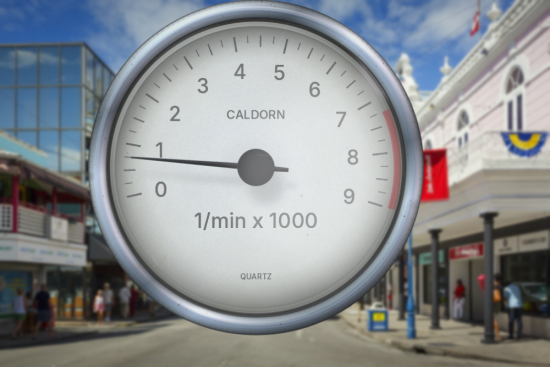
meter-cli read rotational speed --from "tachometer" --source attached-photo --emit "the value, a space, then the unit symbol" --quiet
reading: 750 rpm
